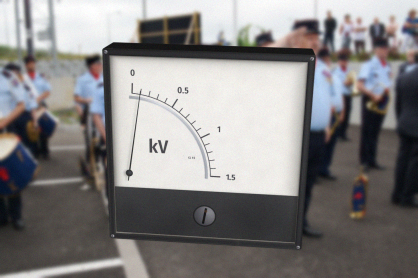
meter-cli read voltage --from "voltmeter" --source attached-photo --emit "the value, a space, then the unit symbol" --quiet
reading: 0.1 kV
